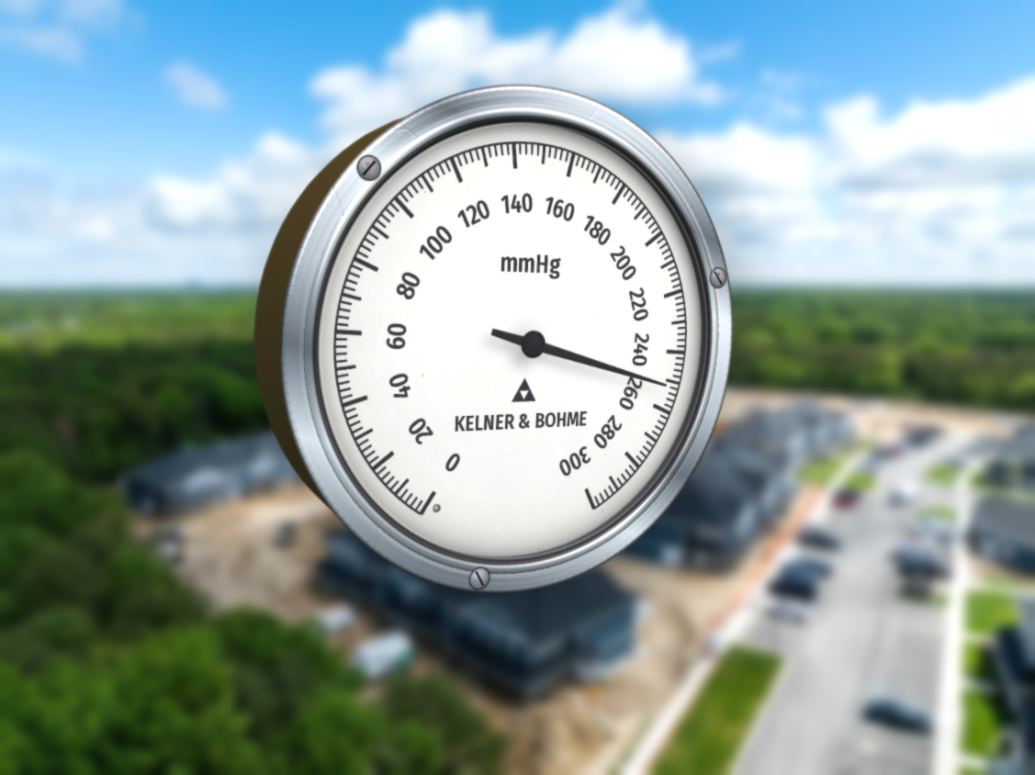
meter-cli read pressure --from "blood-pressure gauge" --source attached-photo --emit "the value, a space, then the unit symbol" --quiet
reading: 252 mmHg
